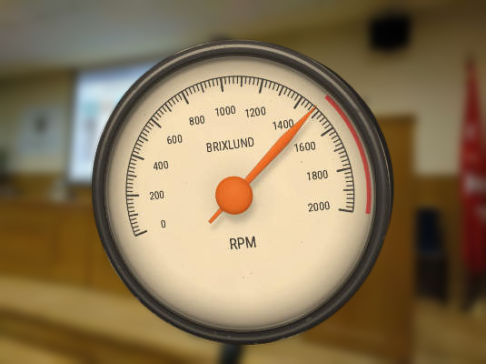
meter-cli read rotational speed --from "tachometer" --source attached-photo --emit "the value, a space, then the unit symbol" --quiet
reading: 1480 rpm
